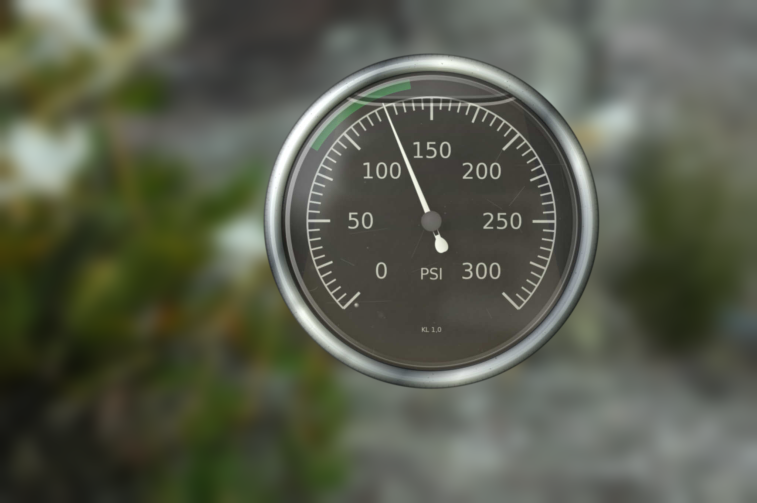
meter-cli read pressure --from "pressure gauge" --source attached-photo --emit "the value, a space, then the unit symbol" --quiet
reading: 125 psi
